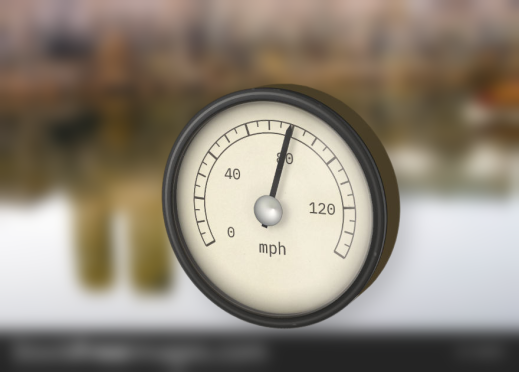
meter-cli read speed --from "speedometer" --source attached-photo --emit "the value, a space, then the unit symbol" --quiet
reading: 80 mph
